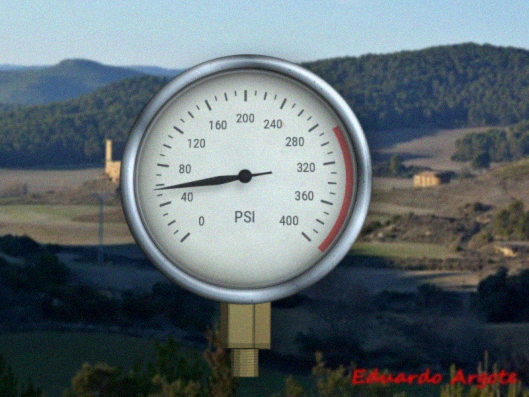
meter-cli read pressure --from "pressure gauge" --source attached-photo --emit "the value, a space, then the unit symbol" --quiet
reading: 55 psi
